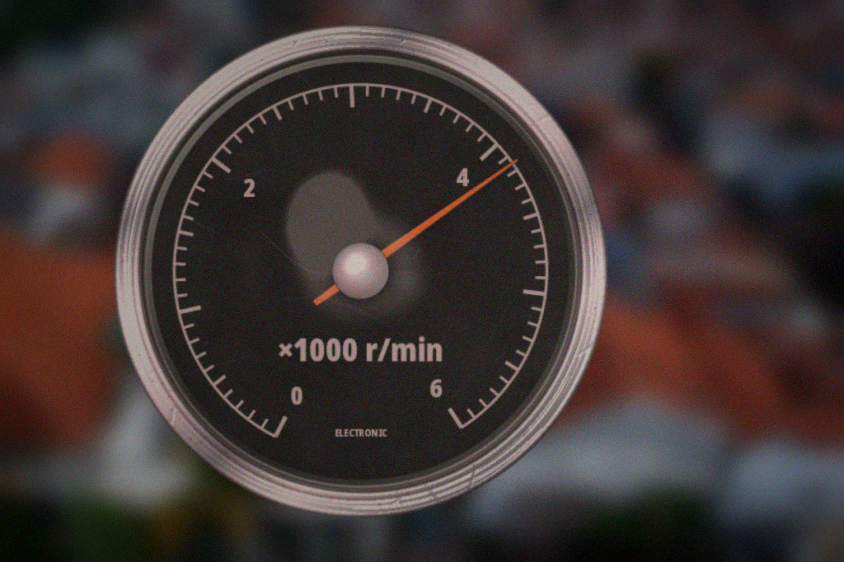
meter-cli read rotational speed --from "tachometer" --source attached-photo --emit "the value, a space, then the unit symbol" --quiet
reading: 4150 rpm
